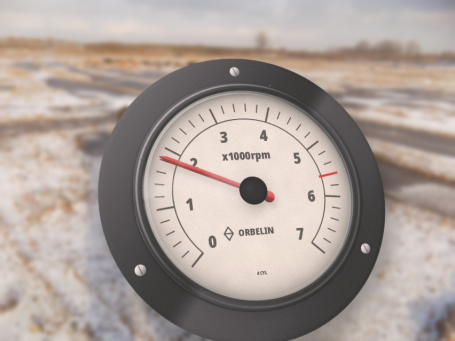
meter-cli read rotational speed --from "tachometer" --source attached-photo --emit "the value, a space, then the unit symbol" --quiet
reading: 1800 rpm
